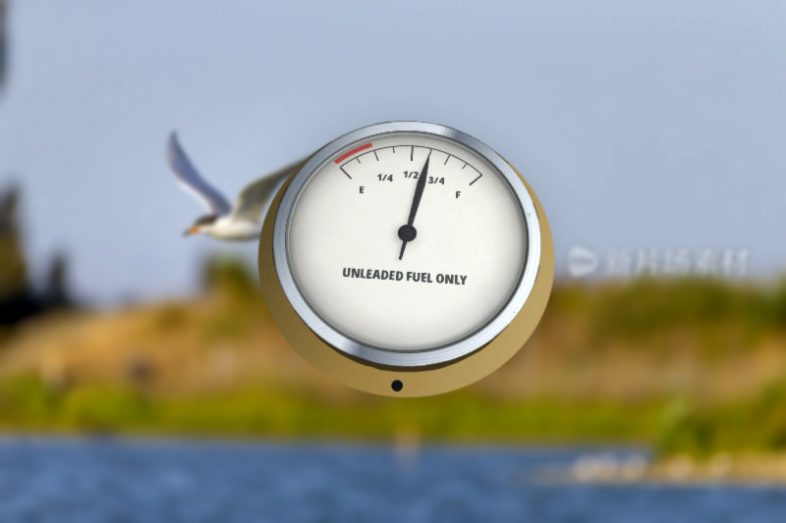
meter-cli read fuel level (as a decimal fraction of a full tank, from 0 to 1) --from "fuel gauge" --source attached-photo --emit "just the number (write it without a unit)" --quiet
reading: 0.625
